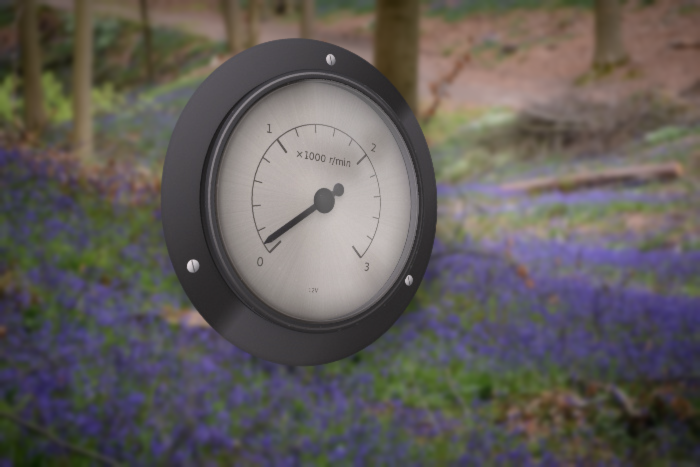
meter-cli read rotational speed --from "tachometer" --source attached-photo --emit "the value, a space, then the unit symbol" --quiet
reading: 100 rpm
